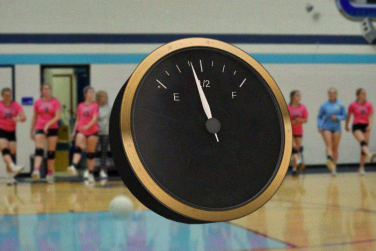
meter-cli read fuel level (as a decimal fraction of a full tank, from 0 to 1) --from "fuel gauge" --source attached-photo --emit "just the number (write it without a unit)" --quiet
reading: 0.375
